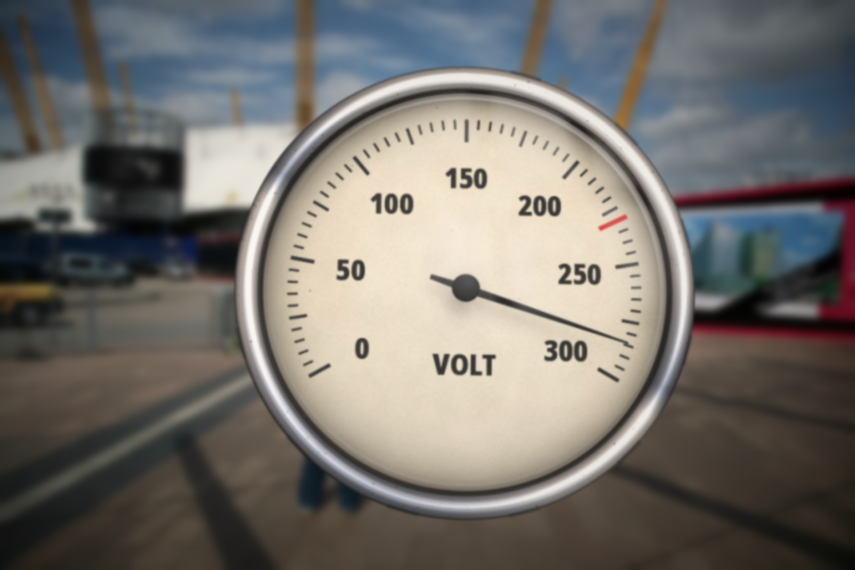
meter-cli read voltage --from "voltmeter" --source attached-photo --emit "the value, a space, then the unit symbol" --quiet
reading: 285 V
